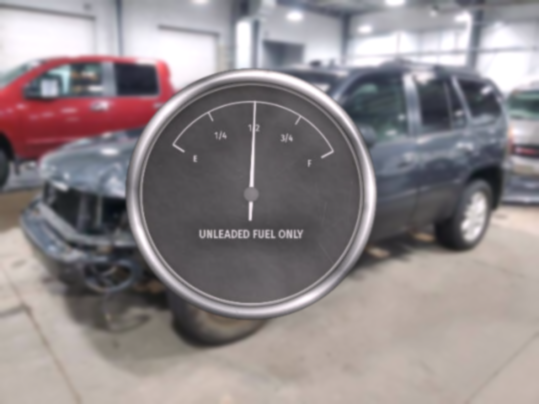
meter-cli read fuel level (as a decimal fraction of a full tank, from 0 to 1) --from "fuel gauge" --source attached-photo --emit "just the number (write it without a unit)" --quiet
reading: 0.5
